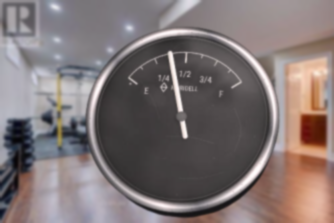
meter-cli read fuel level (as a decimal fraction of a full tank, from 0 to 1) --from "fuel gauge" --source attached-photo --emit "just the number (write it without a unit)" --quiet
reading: 0.375
